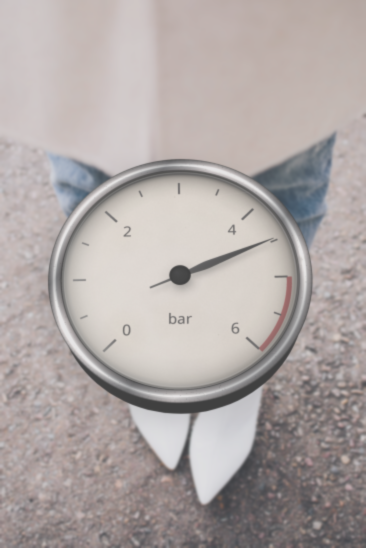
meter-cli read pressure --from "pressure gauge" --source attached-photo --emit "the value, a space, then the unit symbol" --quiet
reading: 4.5 bar
